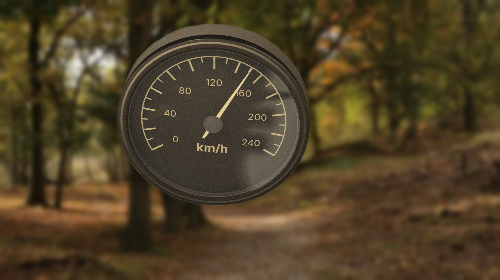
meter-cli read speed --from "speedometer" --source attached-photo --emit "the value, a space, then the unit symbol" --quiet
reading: 150 km/h
